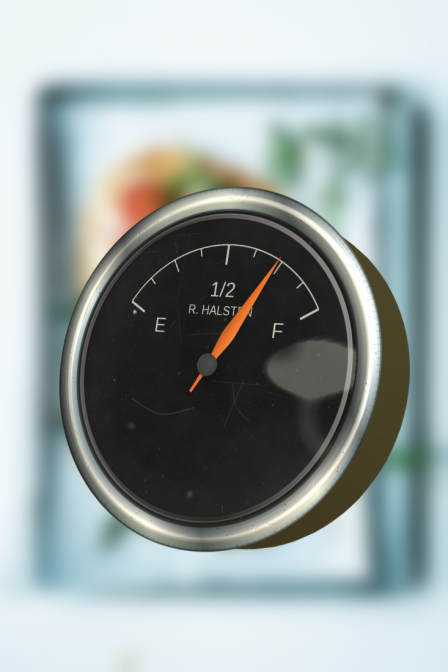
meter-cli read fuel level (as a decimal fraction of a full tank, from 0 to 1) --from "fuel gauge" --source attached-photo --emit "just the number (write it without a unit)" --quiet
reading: 0.75
